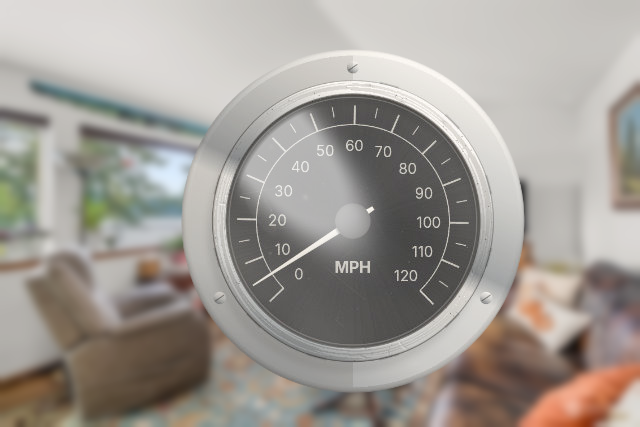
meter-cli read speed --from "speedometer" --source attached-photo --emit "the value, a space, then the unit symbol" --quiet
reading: 5 mph
